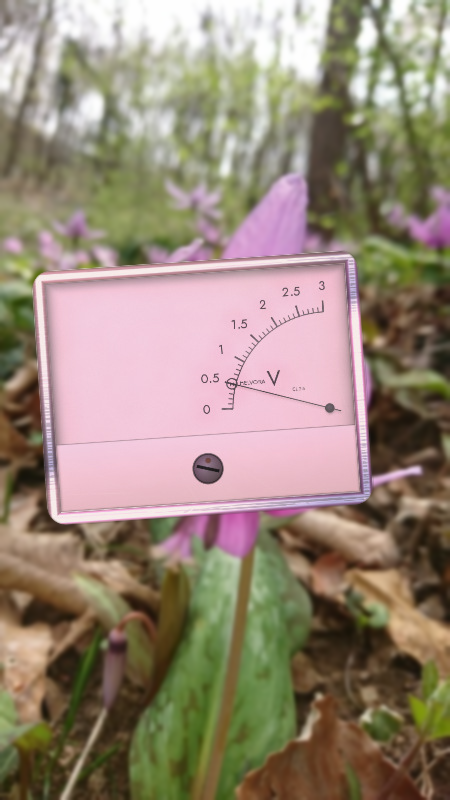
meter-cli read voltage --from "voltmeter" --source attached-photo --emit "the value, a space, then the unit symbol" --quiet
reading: 0.5 V
